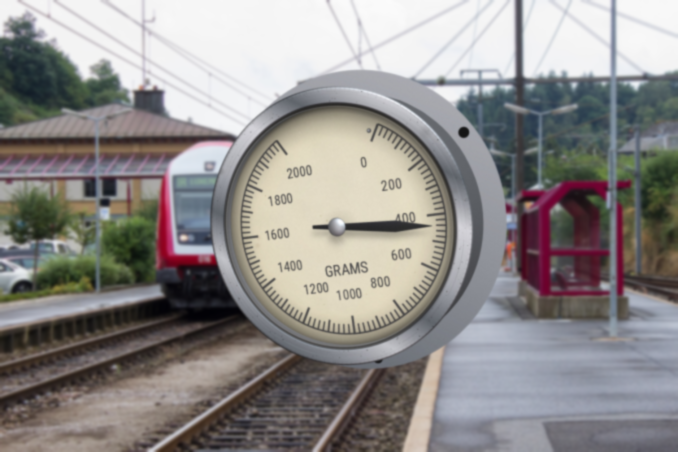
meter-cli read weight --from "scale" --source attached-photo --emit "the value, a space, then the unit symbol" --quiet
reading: 440 g
